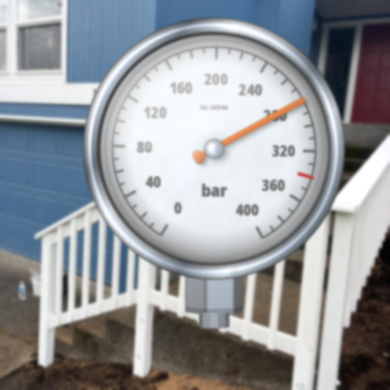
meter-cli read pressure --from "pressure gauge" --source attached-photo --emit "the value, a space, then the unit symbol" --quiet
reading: 280 bar
